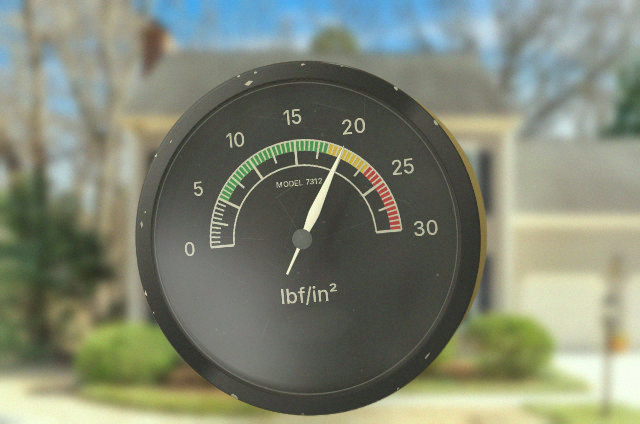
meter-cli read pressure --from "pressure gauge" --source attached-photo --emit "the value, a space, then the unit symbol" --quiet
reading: 20 psi
